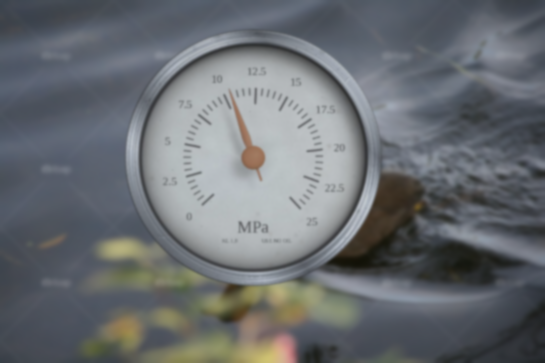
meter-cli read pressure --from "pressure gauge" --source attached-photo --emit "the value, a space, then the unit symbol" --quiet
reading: 10.5 MPa
